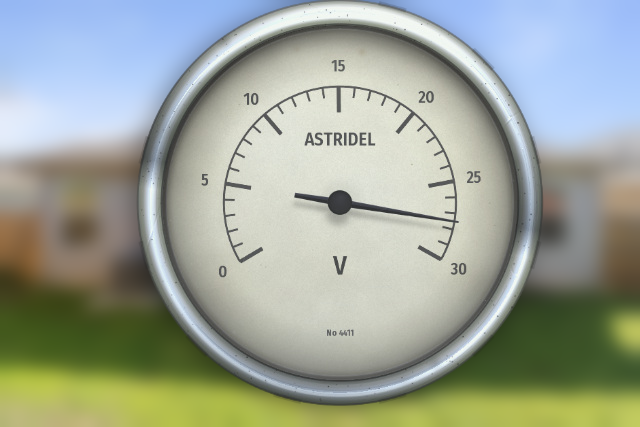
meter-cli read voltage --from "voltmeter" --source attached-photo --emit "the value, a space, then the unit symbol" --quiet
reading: 27.5 V
